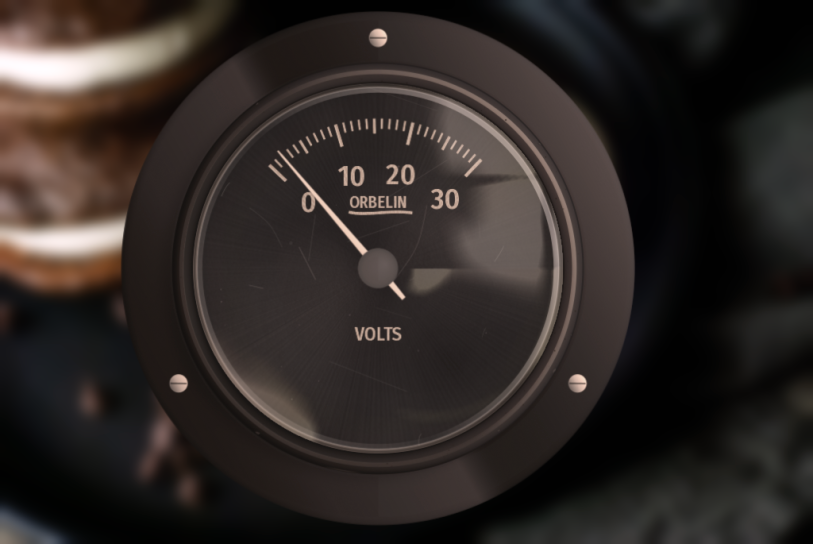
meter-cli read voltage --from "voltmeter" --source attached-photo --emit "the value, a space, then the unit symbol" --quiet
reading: 2 V
